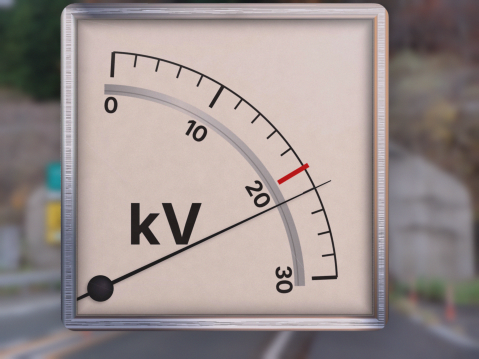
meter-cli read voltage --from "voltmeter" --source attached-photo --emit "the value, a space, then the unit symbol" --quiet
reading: 22 kV
